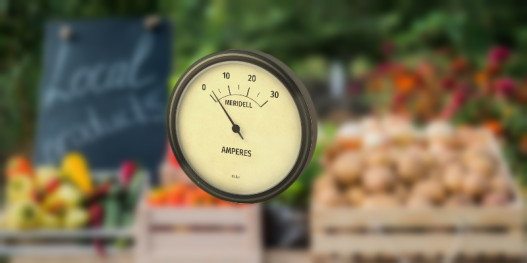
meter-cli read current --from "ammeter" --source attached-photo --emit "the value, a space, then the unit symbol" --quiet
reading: 2.5 A
